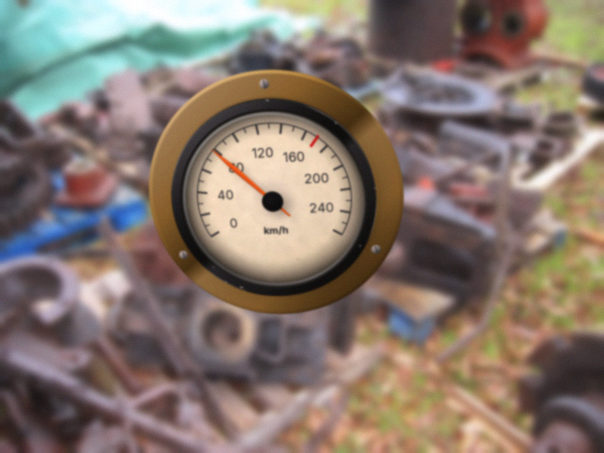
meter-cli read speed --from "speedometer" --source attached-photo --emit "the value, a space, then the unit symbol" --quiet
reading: 80 km/h
